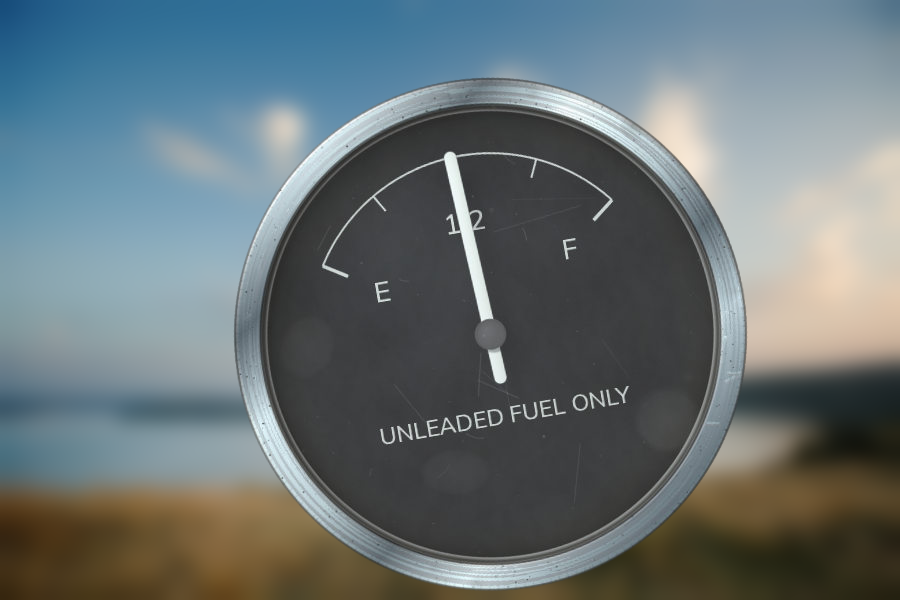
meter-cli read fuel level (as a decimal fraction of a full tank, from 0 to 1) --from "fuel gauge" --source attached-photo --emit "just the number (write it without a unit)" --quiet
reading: 0.5
